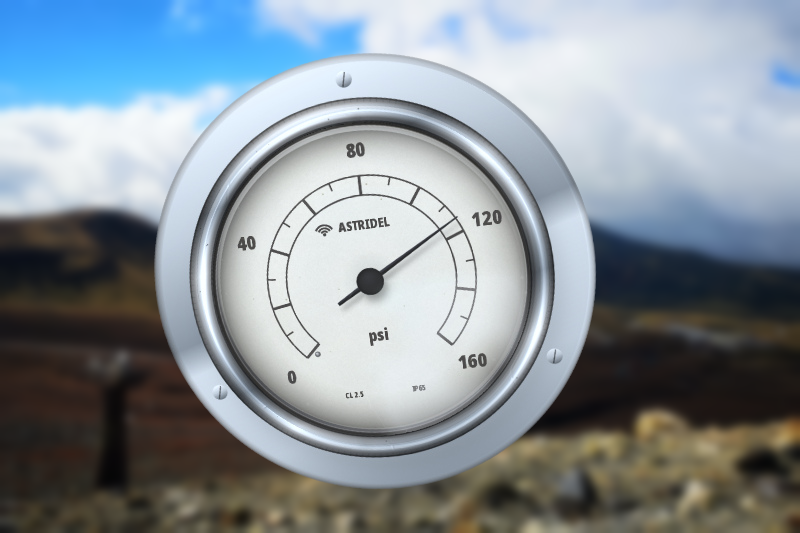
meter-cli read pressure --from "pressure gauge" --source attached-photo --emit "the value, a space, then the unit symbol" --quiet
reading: 115 psi
